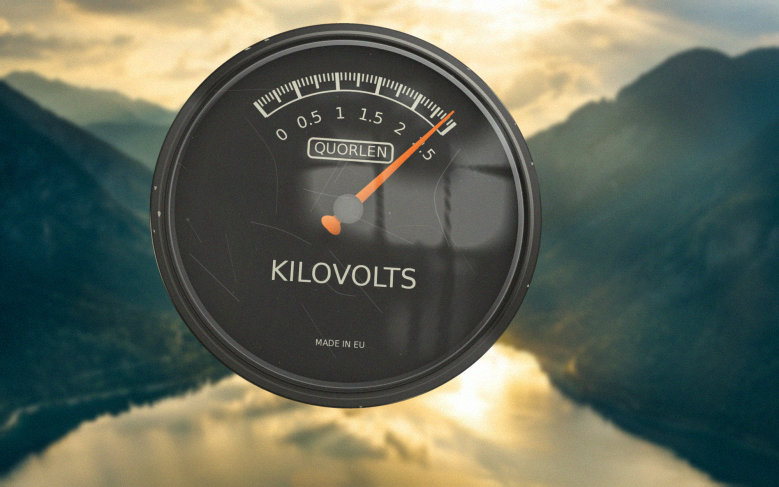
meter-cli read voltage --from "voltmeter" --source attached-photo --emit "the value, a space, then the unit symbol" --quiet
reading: 2.4 kV
